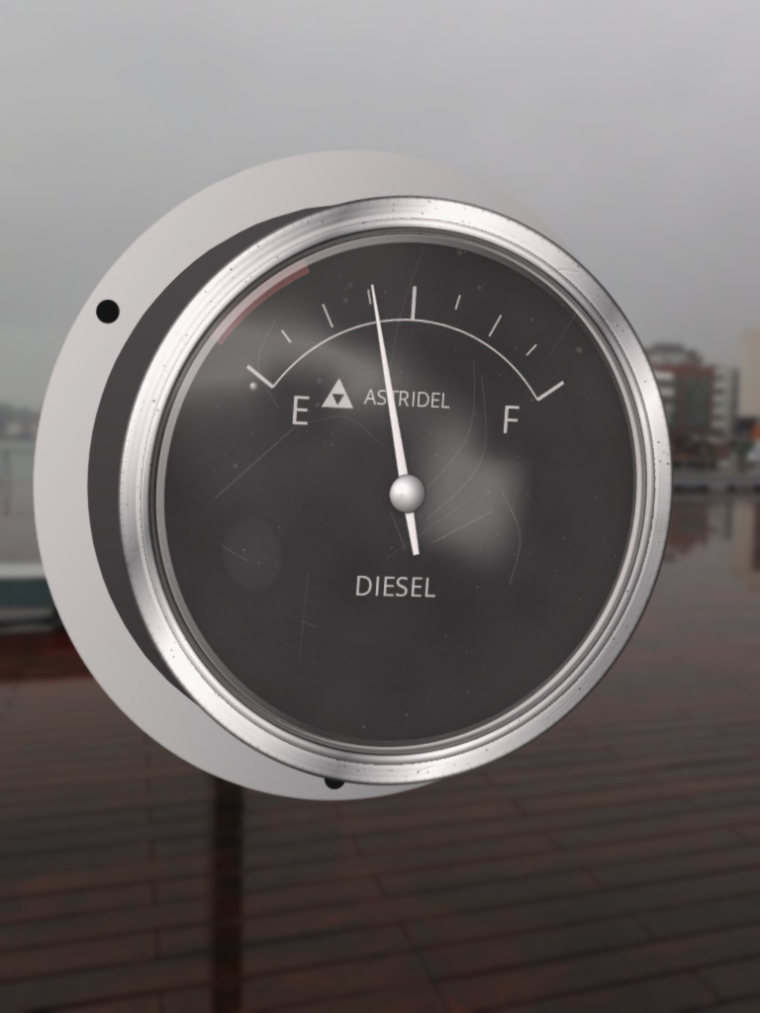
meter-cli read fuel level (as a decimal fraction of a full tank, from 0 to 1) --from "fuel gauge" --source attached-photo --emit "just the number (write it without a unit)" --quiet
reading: 0.375
